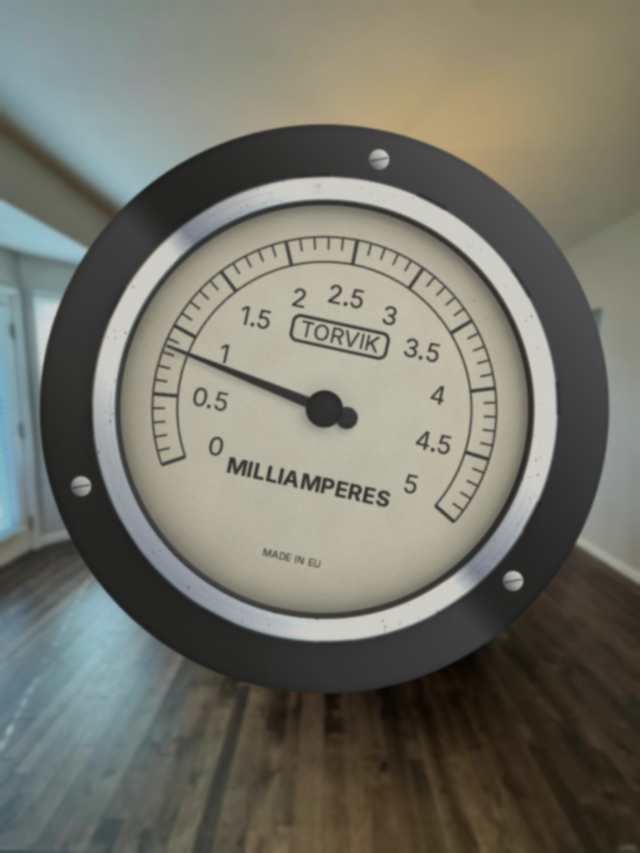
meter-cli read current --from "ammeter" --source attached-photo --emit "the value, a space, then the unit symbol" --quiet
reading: 0.85 mA
